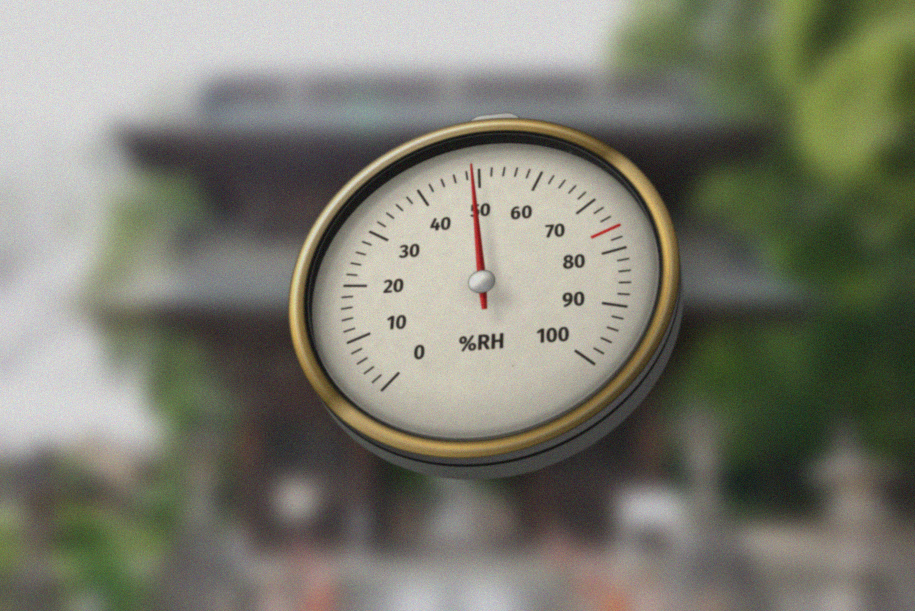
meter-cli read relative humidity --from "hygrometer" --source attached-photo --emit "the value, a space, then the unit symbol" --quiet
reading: 49 %
